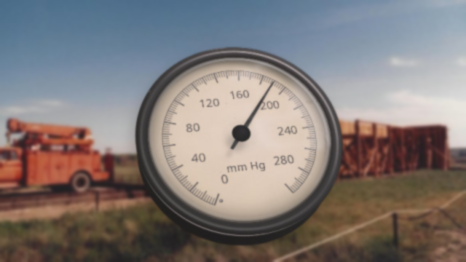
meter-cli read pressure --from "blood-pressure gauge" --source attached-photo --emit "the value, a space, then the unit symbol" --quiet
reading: 190 mmHg
